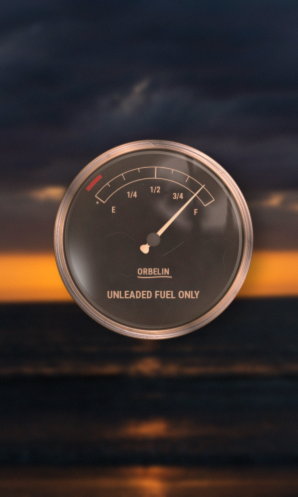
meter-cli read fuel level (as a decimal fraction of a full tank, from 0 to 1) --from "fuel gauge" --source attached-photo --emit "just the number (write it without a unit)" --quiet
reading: 0.875
